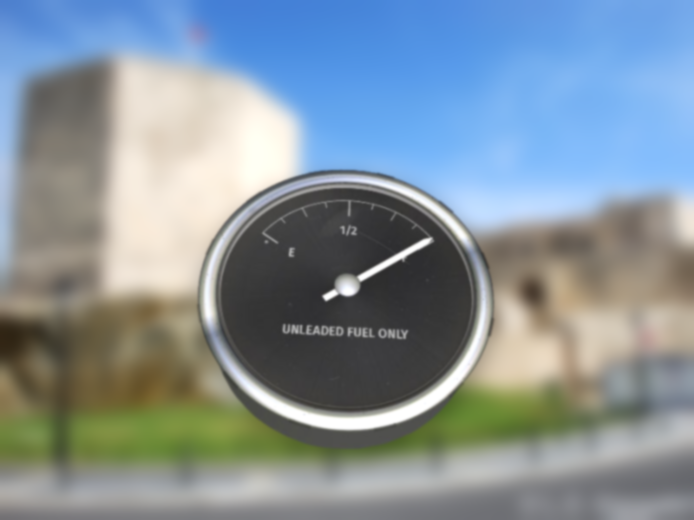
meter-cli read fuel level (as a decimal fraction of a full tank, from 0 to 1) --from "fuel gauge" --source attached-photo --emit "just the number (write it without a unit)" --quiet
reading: 1
